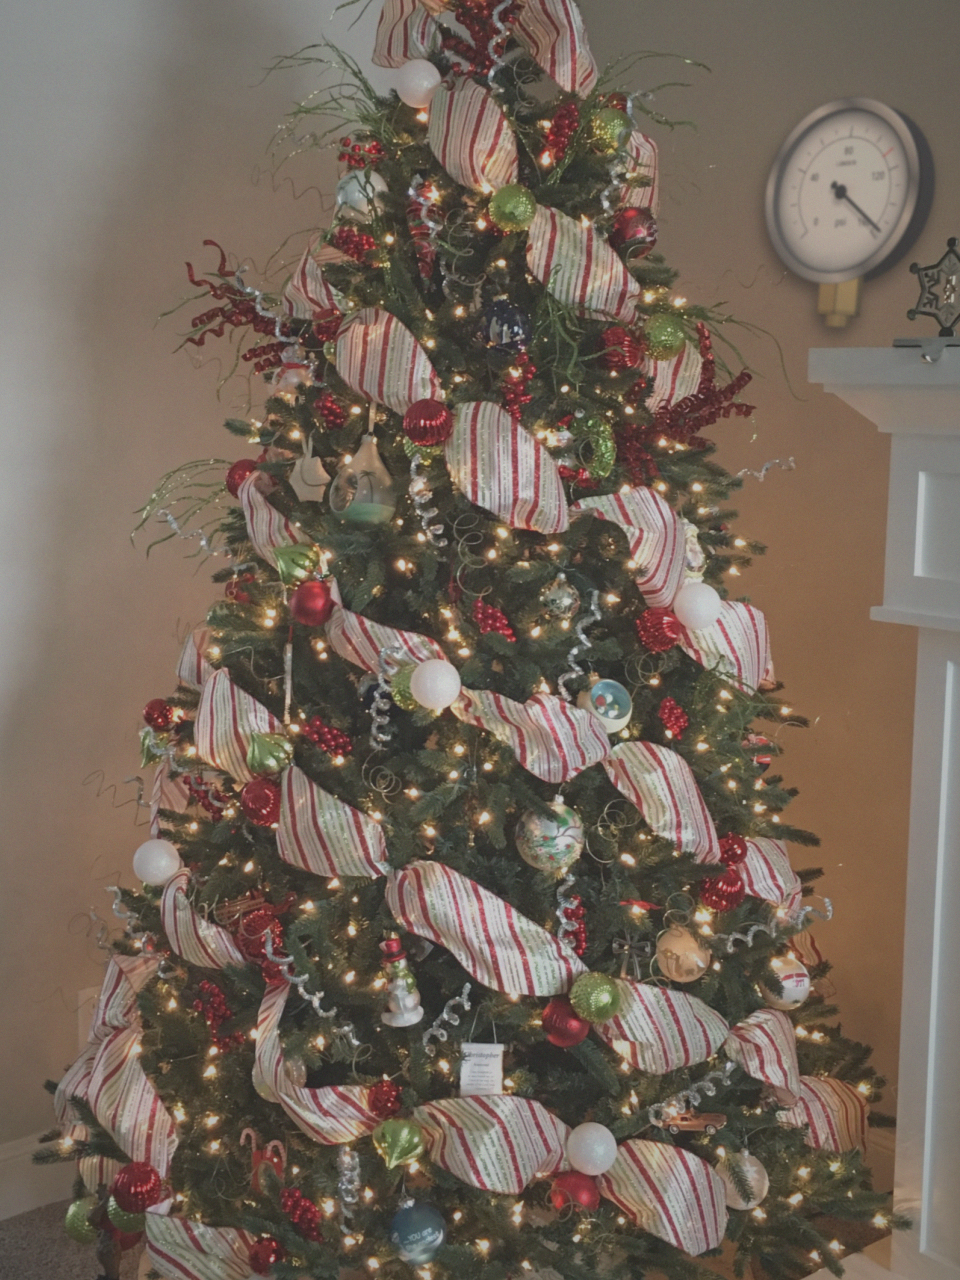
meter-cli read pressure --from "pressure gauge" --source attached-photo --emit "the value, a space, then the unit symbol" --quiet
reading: 155 psi
